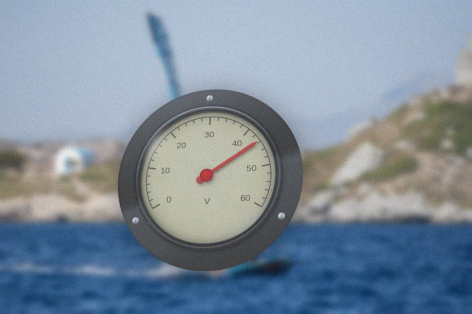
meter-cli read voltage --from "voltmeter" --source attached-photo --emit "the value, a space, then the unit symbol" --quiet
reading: 44 V
